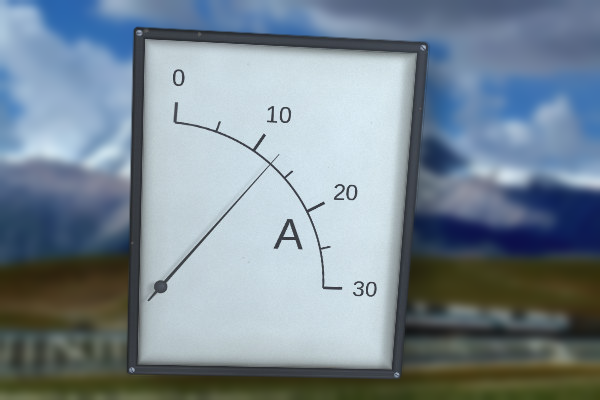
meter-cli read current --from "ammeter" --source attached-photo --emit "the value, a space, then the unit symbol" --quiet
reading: 12.5 A
